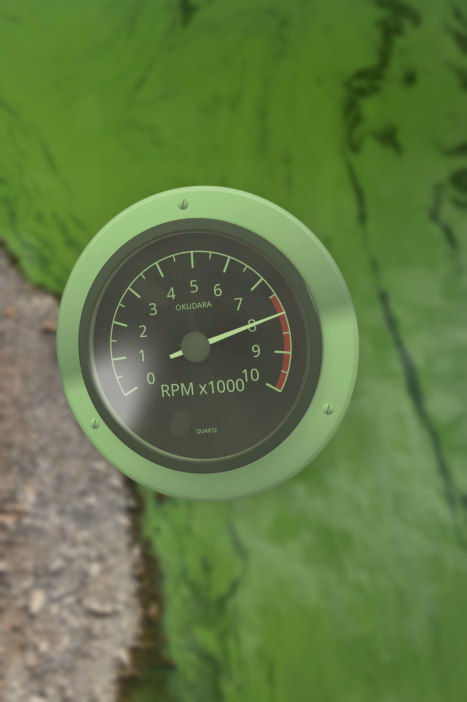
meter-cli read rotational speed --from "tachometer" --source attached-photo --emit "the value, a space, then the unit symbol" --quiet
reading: 8000 rpm
